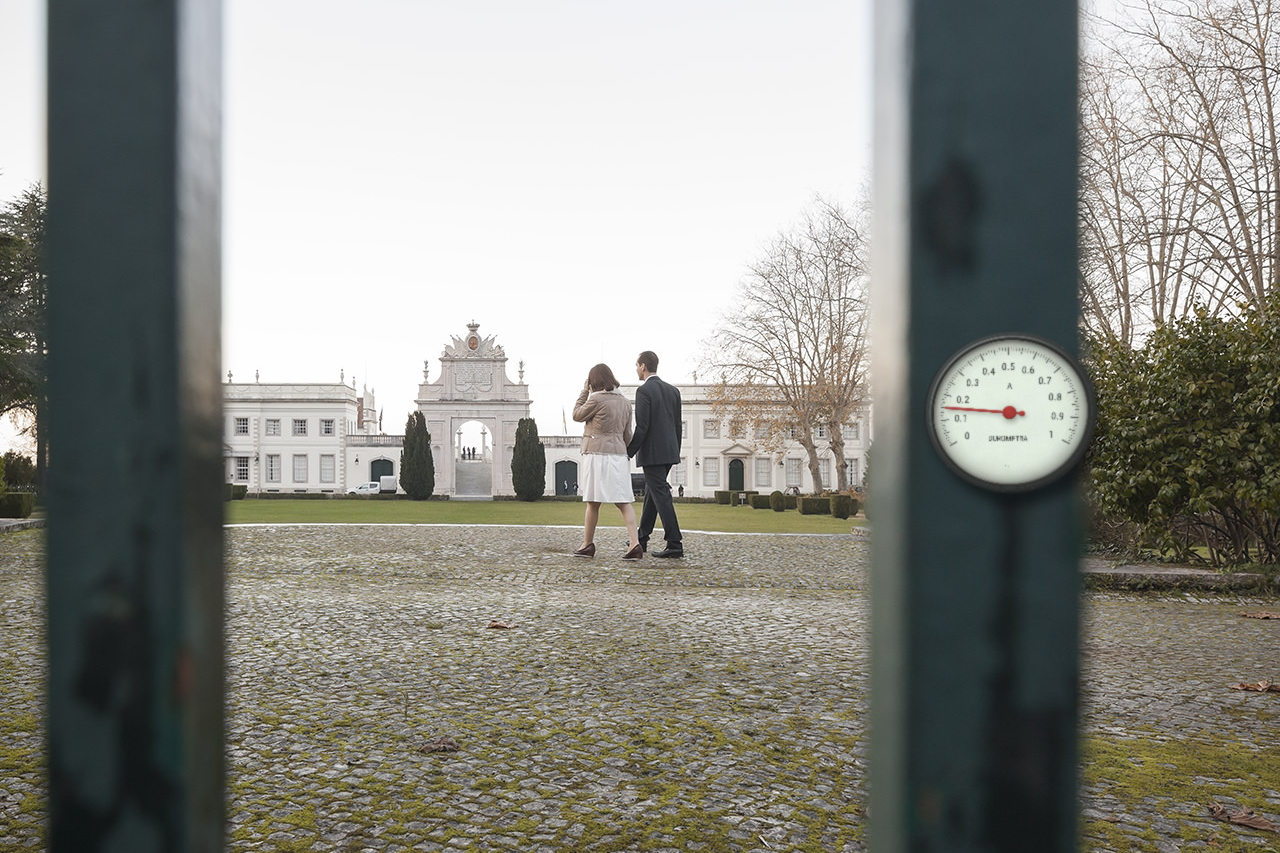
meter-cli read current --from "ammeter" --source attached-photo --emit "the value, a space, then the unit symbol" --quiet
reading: 0.15 A
